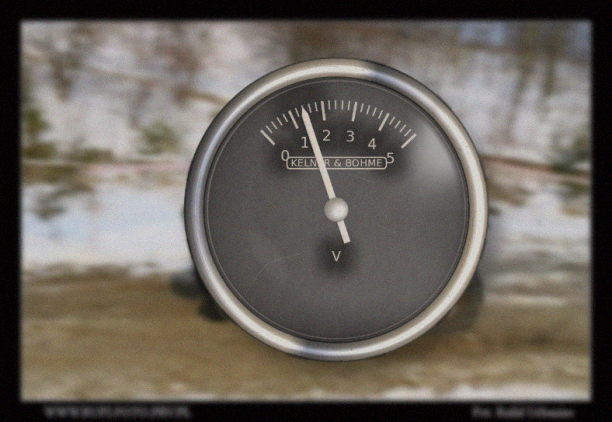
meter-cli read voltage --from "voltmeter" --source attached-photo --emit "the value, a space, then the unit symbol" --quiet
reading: 1.4 V
